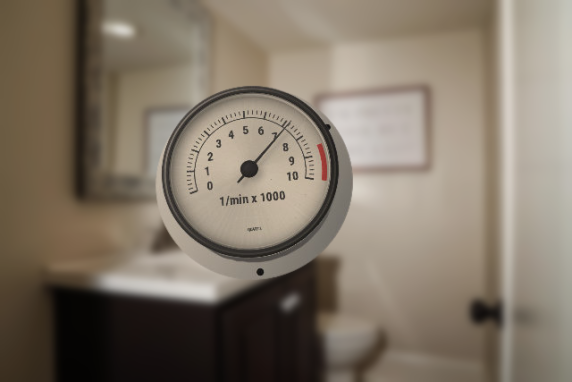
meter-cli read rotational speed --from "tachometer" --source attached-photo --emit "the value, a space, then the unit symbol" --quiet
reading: 7200 rpm
